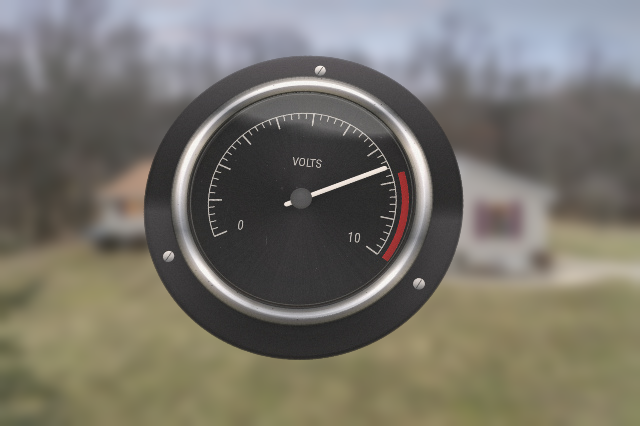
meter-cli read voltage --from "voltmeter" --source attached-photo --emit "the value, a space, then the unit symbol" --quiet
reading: 7.6 V
